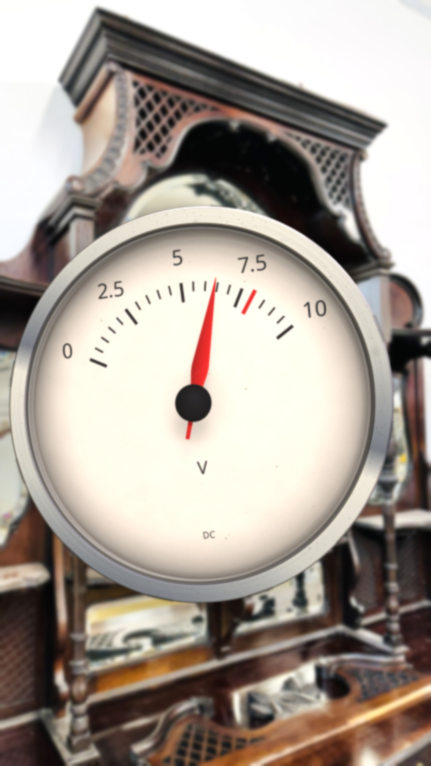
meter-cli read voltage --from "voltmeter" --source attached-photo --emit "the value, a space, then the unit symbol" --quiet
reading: 6.5 V
